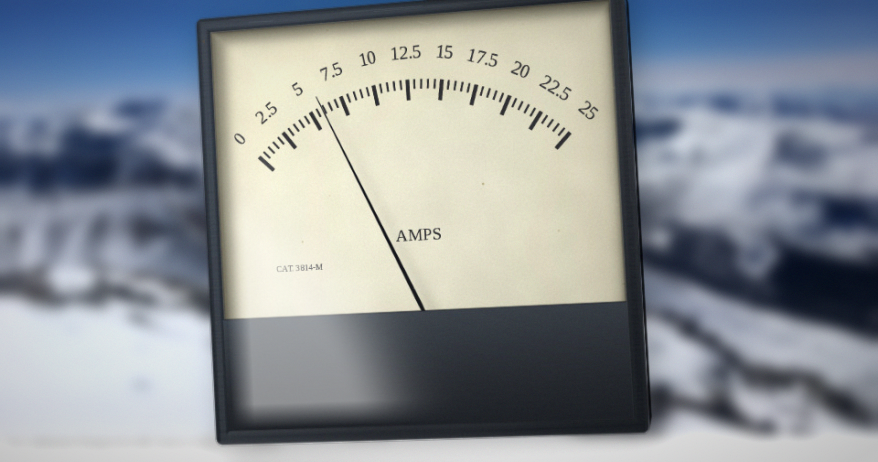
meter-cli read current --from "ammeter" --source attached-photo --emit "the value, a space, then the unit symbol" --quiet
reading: 6 A
